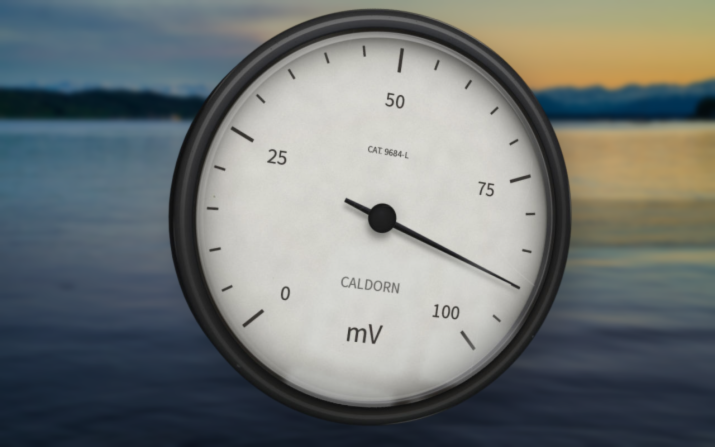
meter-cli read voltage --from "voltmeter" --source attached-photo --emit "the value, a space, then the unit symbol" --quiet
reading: 90 mV
